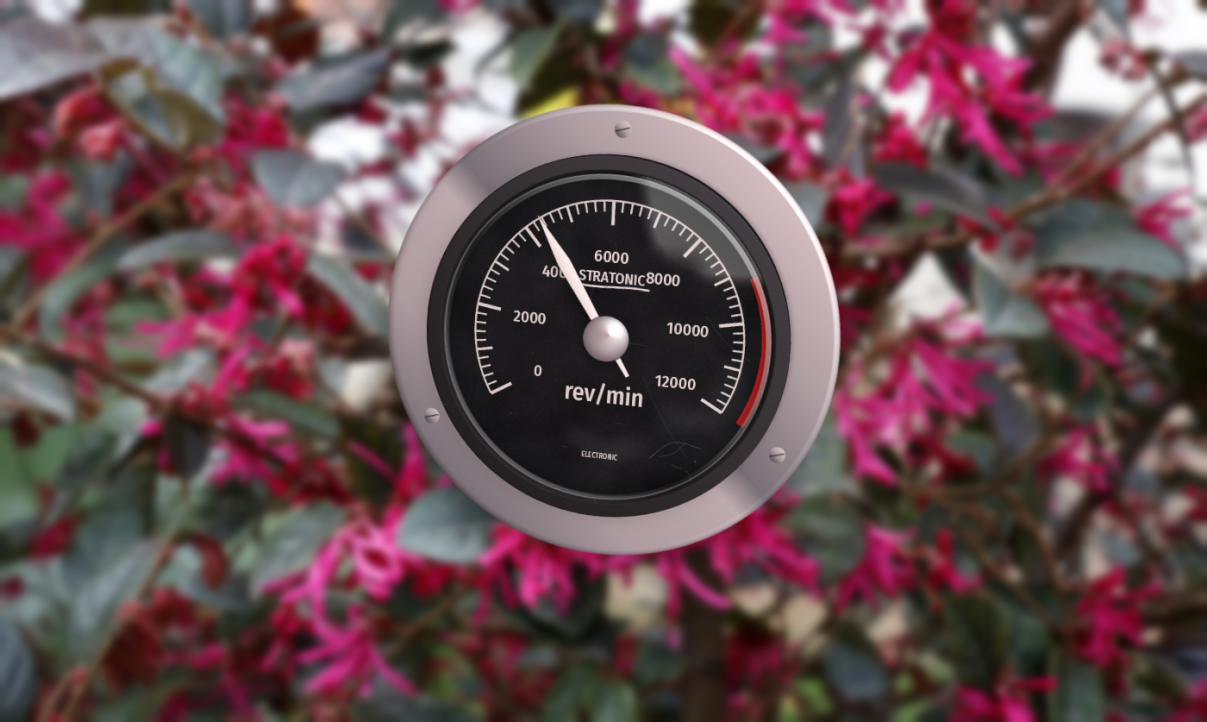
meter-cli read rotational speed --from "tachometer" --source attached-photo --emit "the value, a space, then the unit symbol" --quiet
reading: 4400 rpm
